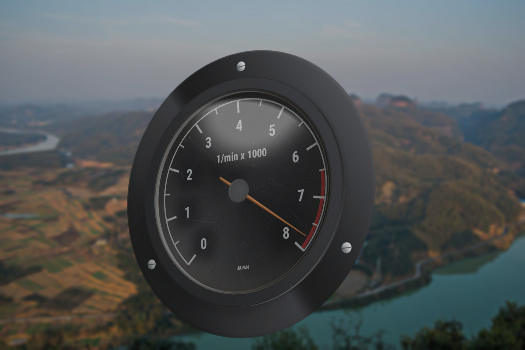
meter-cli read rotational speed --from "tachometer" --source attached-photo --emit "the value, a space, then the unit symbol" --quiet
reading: 7750 rpm
